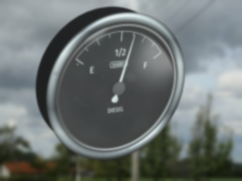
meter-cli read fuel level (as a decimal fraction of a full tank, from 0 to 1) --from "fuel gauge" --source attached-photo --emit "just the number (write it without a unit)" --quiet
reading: 0.625
